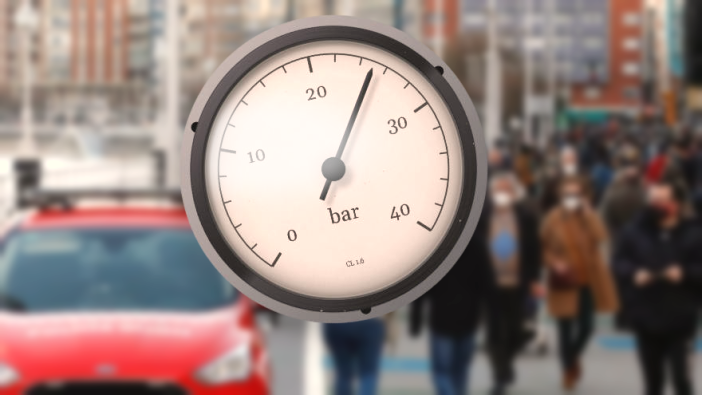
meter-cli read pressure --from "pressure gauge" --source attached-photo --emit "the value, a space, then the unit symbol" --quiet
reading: 25 bar
